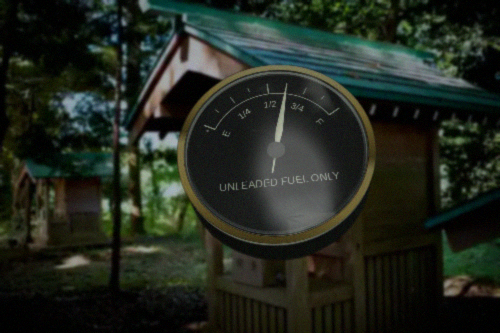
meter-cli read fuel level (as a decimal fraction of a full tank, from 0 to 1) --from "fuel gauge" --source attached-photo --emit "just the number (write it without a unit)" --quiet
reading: 0.625
